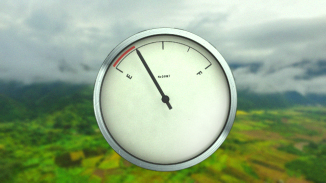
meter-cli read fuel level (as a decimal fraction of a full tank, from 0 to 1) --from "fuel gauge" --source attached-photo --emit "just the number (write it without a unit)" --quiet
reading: 0.25
